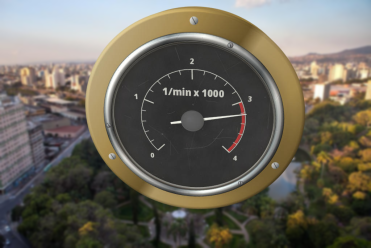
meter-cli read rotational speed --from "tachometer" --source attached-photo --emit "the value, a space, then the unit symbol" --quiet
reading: 3200 rpm
